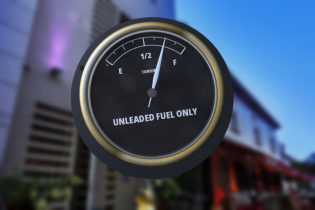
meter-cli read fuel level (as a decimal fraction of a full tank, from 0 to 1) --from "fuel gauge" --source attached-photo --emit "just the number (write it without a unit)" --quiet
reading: 0.75
